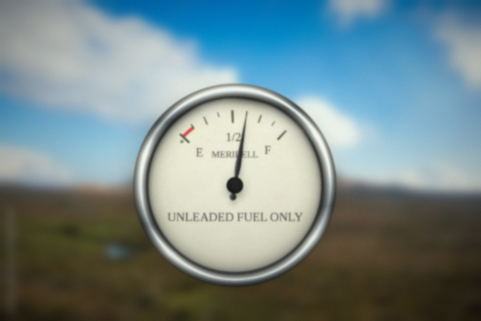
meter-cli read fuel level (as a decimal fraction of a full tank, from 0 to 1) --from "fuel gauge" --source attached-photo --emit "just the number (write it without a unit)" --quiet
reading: 0.625
